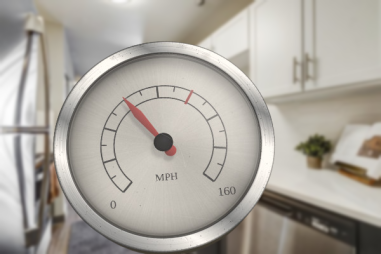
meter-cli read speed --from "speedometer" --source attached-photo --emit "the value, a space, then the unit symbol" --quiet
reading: 60 mph
